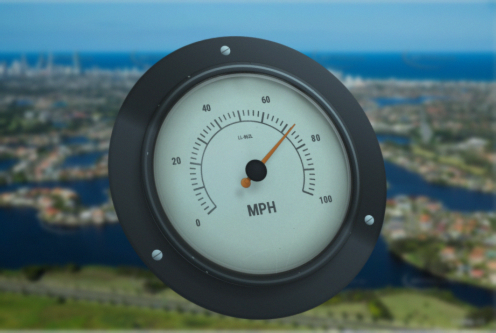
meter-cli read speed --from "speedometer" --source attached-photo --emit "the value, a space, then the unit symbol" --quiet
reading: 72 mph
